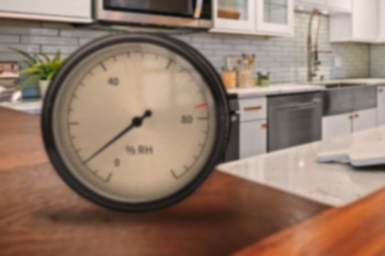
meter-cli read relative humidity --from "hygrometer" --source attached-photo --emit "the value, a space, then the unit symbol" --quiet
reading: 8 %
